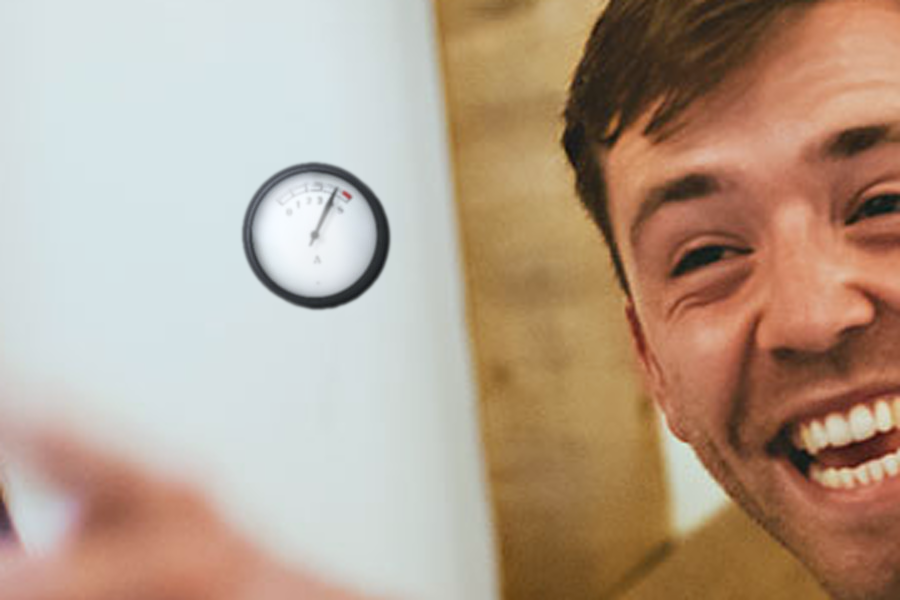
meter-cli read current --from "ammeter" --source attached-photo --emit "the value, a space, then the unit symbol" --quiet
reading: 4 A
